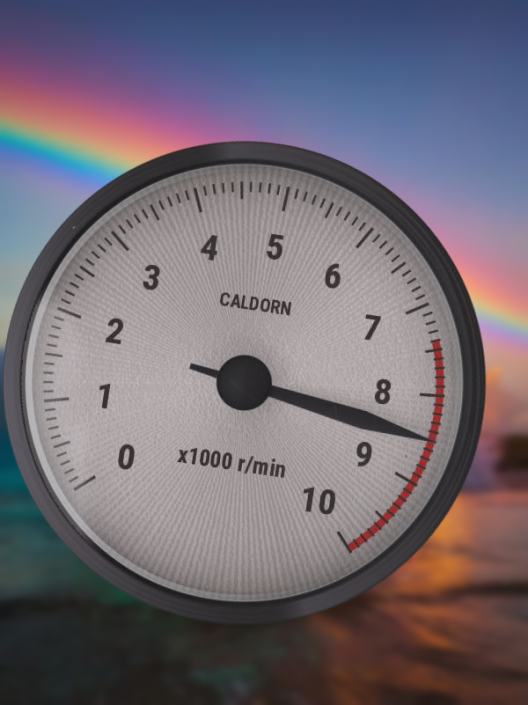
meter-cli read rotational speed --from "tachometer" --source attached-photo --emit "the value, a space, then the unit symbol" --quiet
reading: 8500 rpm
